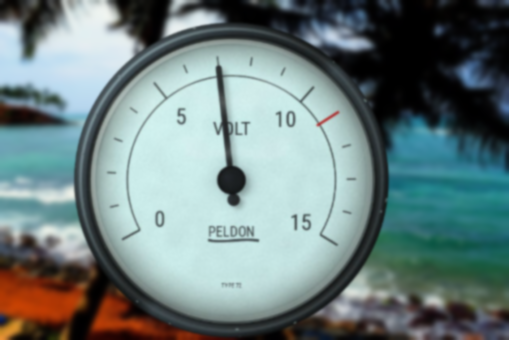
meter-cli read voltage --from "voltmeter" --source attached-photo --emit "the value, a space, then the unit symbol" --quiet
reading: 7 V
